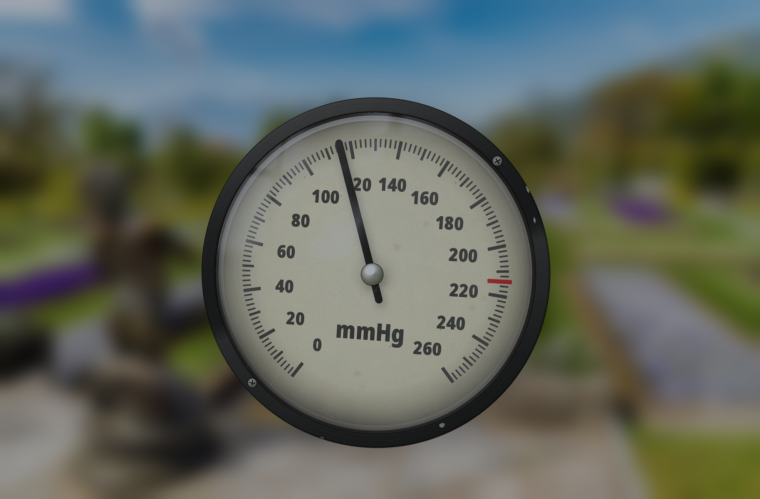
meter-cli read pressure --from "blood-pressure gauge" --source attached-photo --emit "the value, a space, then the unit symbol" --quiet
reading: 116 mmHg
